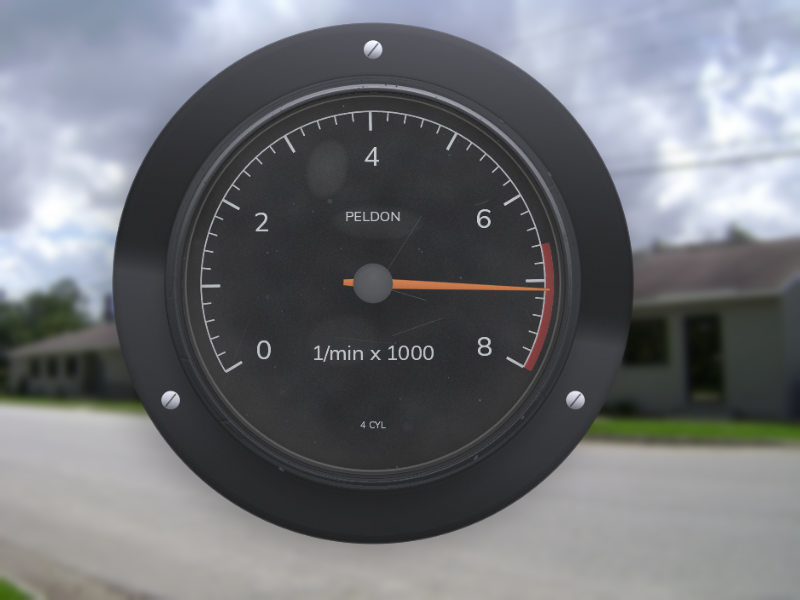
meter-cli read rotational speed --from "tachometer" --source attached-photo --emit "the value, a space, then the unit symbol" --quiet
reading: 7100 rpm
